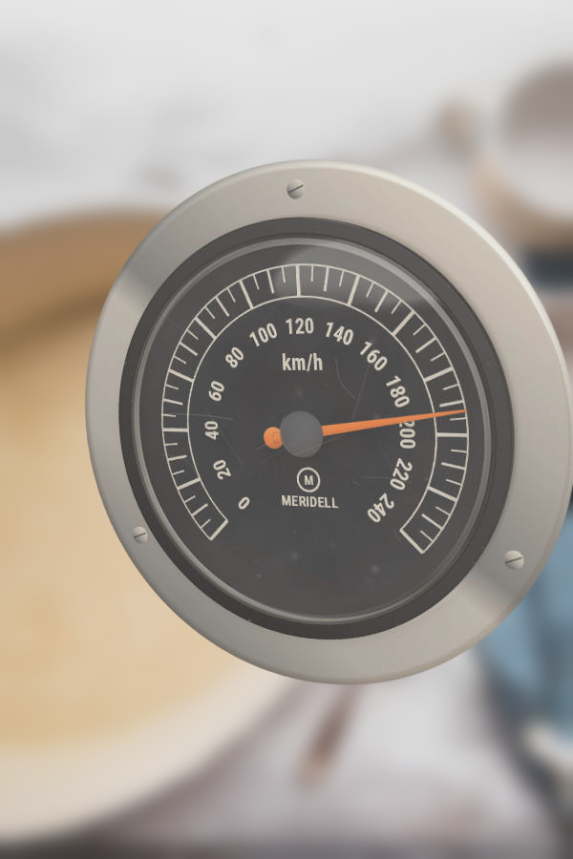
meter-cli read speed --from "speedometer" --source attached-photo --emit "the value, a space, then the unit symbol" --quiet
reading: 192.5 km/h
